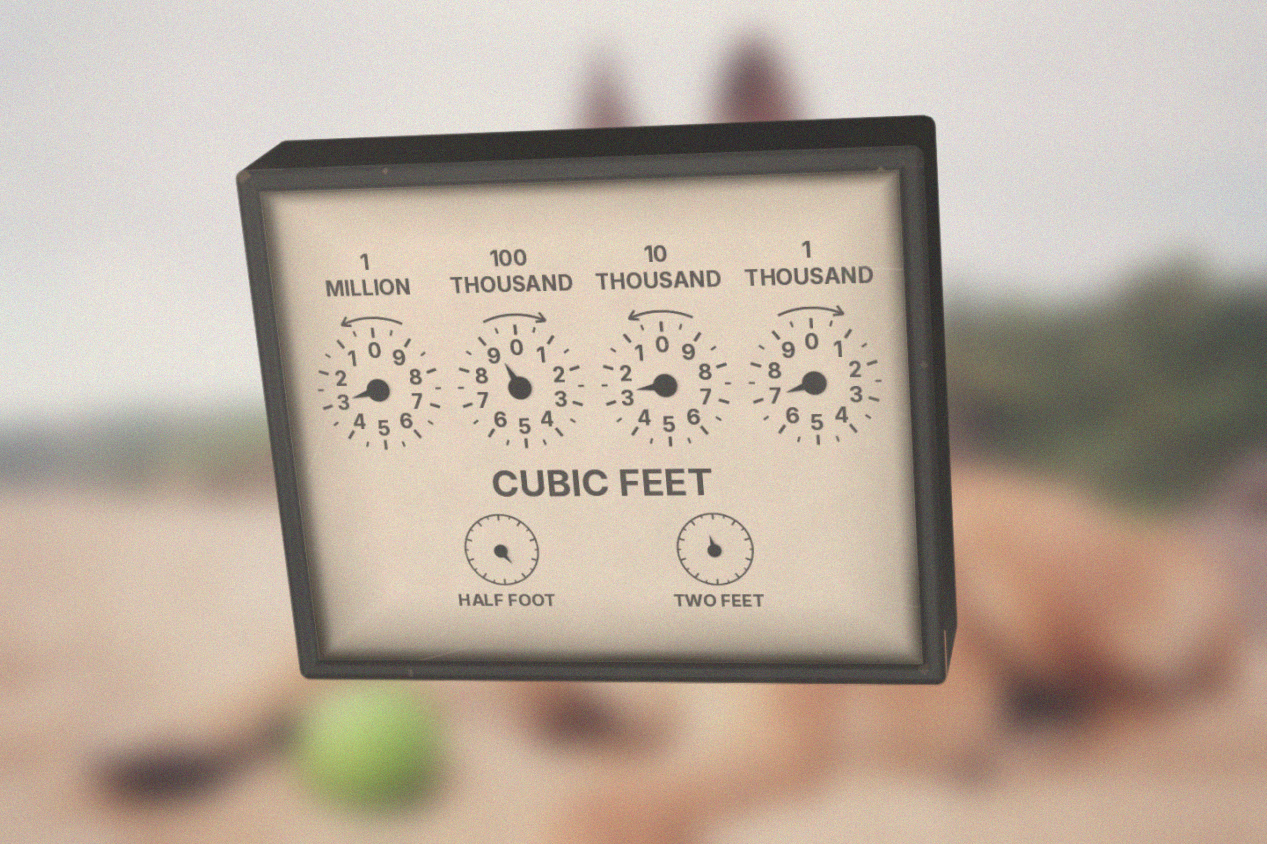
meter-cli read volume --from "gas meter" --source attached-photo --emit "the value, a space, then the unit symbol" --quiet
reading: 292700 ft³
